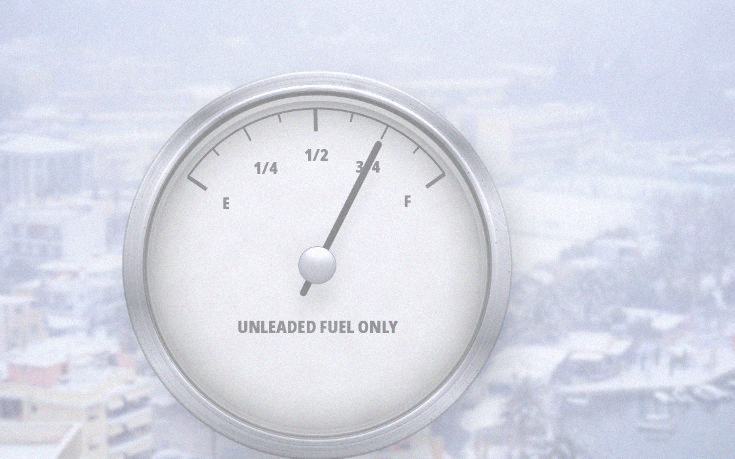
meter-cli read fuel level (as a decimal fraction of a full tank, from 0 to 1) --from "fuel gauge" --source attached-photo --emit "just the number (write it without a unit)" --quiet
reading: 0.75
